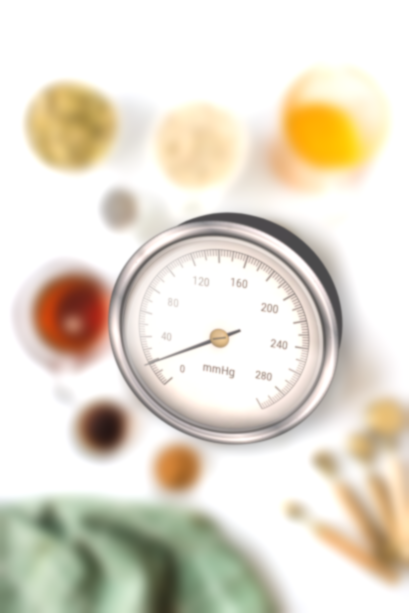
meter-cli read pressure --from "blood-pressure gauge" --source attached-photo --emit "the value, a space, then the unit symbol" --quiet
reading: 20 mmHg
